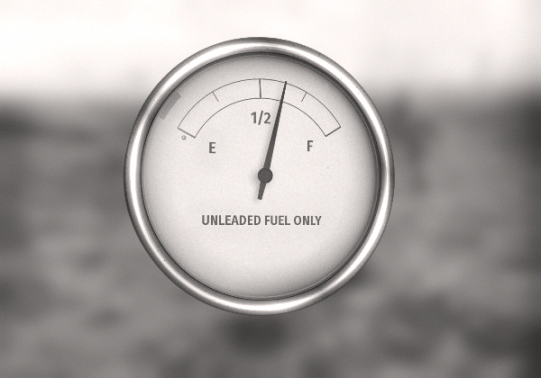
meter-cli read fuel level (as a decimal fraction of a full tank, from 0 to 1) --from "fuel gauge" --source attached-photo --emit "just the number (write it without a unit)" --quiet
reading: 0.625
